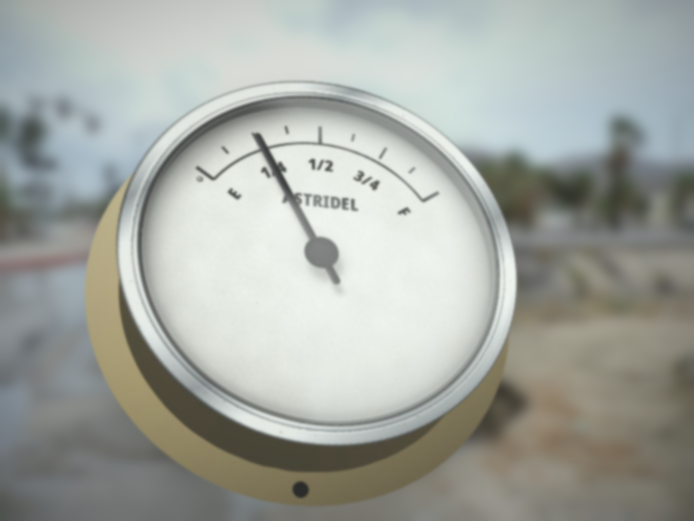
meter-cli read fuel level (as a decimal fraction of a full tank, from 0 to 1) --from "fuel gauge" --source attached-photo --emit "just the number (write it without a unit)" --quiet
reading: 0.25
